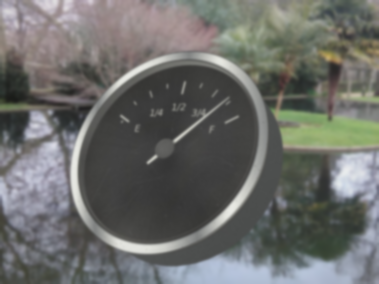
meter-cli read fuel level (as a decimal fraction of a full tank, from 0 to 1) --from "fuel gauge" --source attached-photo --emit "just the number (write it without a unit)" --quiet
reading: 0.875
